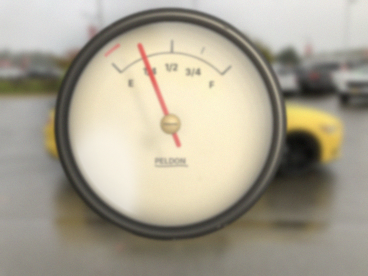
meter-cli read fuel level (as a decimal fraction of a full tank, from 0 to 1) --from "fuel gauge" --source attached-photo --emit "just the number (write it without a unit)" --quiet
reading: 0.25
